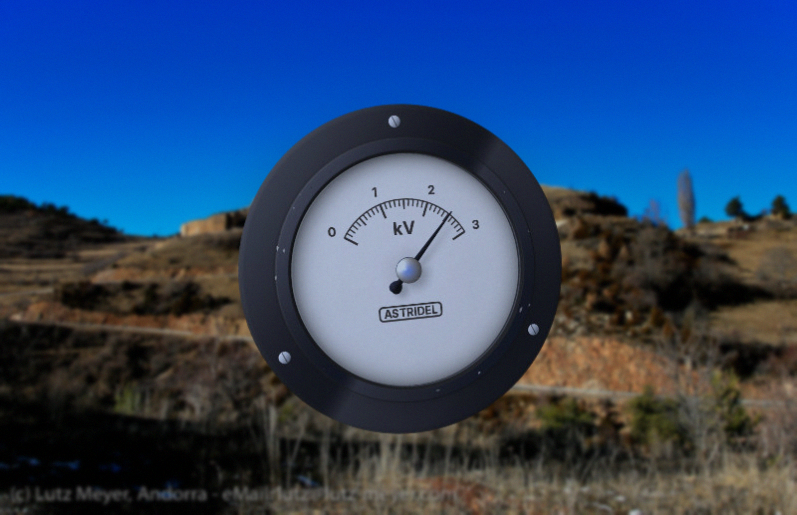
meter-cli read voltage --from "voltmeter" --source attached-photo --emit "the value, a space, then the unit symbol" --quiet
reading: 2.5 kV
